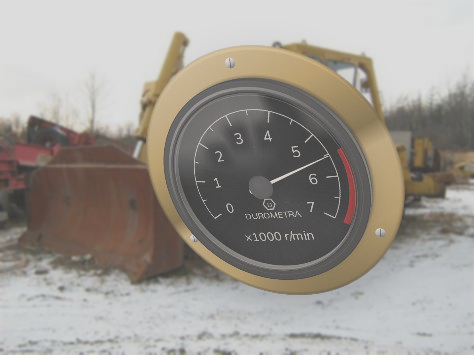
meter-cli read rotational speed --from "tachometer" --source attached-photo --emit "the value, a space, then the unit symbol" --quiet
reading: 5500 rpm
